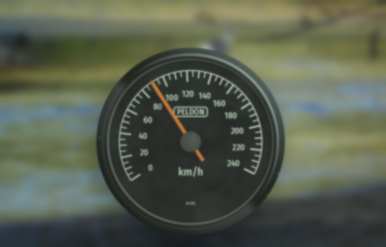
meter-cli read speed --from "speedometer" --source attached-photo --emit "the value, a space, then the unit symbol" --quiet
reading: 90 km/h
